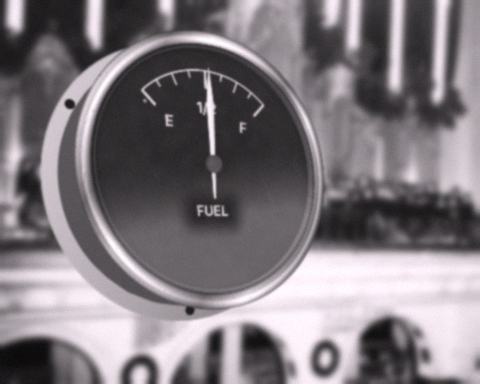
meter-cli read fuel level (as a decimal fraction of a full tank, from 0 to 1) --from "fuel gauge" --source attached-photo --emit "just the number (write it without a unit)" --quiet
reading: 0.5
